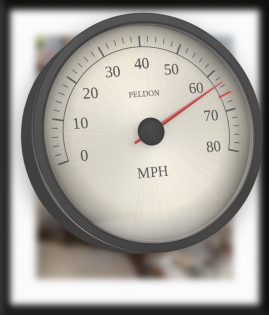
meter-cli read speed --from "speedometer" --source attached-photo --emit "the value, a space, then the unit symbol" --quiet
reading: 63 mph
